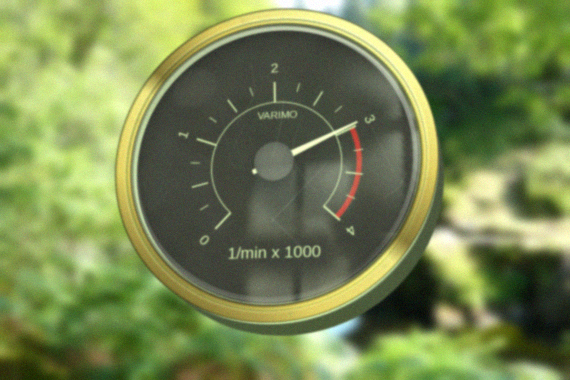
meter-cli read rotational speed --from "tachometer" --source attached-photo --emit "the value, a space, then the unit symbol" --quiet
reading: 3000 rpm
